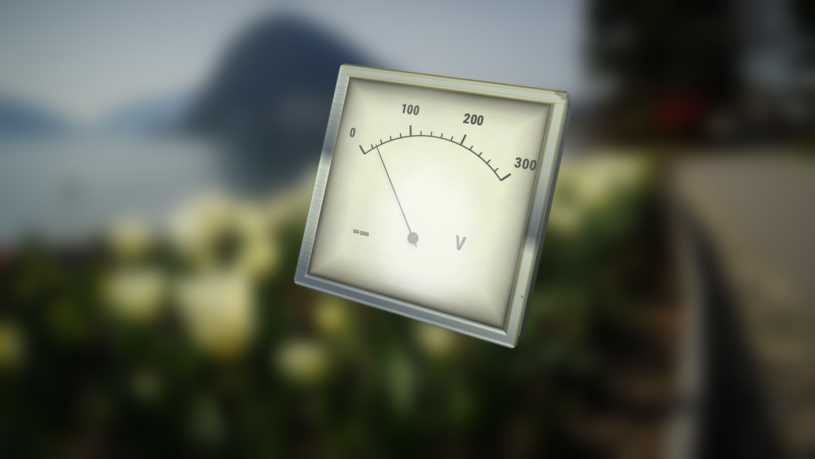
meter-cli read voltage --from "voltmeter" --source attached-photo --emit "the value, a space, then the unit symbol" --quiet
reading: 30 V
